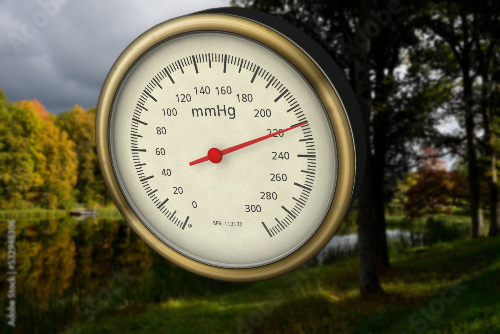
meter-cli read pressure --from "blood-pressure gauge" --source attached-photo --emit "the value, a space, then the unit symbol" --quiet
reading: 220 mmHg
